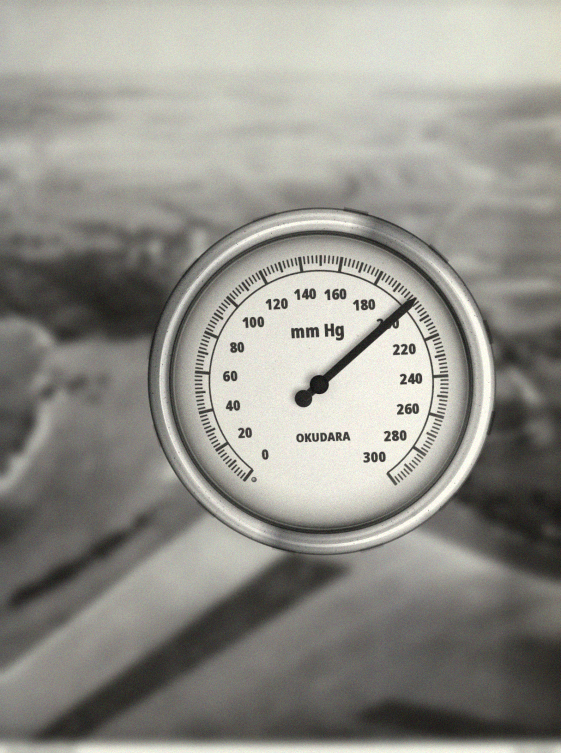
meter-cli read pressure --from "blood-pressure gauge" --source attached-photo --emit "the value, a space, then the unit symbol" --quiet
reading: 200 mmHg
